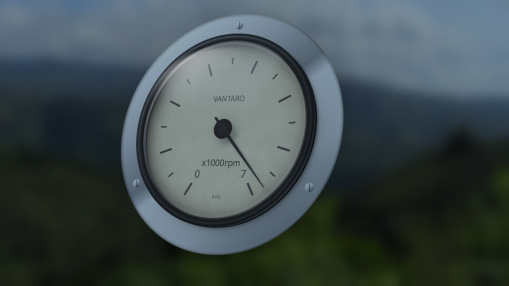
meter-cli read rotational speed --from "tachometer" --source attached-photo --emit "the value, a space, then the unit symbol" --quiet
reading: 6750 rpm
